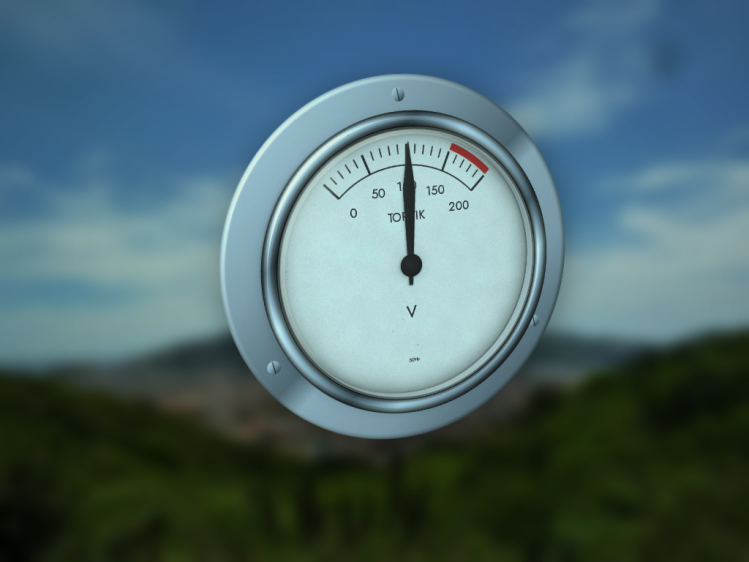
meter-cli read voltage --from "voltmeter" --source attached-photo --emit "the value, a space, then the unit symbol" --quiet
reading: 100 V
